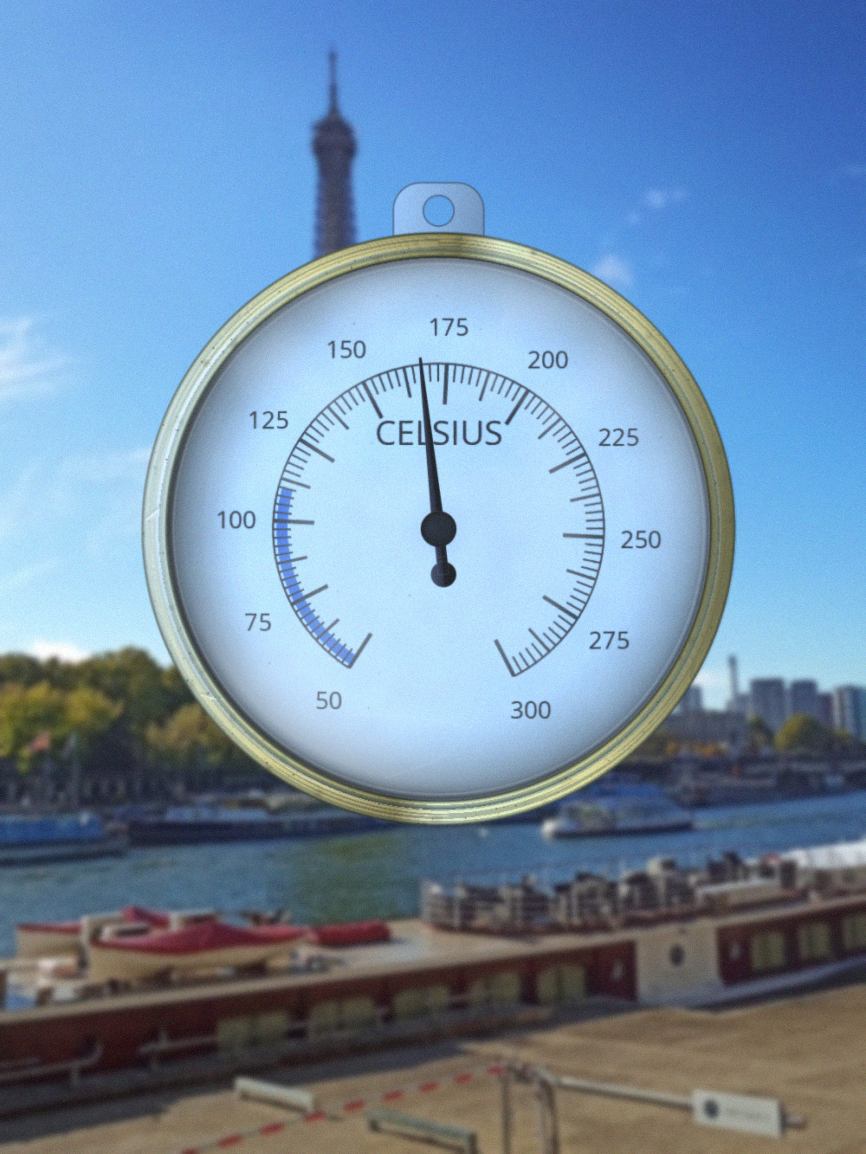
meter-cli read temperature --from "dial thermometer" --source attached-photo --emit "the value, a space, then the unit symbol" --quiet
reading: 167.5 °C
